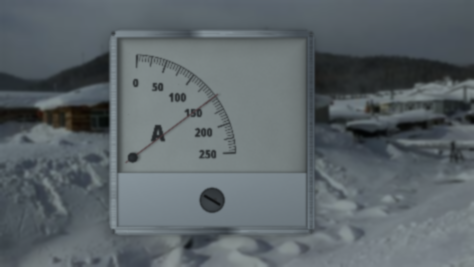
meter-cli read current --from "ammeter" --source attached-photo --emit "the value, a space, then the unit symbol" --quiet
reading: 150 A
